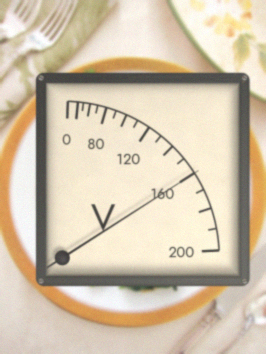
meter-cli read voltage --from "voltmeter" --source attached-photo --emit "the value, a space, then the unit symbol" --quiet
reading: 160 V
